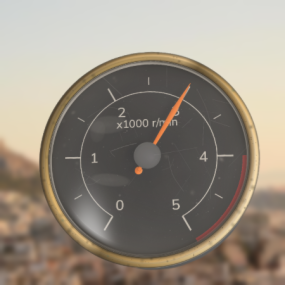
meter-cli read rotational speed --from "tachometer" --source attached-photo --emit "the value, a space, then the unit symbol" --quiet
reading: 3000 rpm
